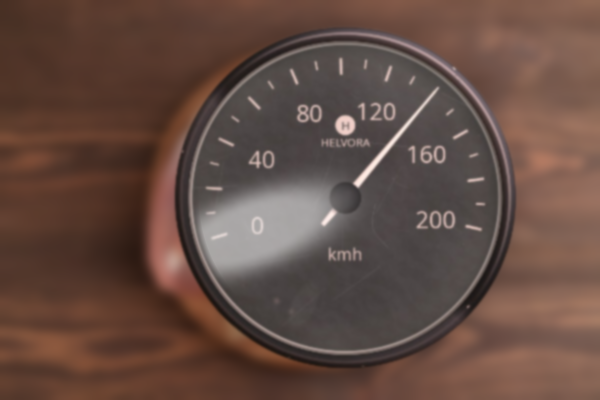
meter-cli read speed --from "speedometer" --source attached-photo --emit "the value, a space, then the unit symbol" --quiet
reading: 140 km/h
